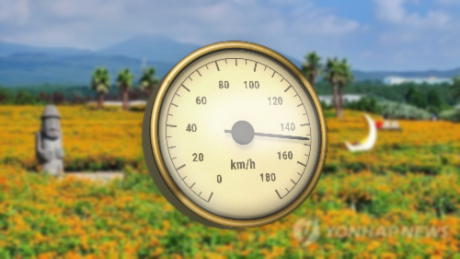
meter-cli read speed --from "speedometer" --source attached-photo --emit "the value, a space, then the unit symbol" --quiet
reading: 147.5 km/h
